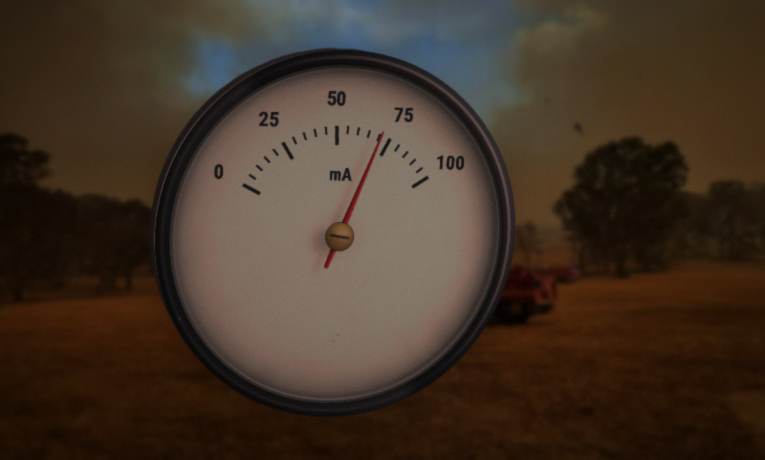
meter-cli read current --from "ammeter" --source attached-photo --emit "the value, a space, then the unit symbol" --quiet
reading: 70 mA
